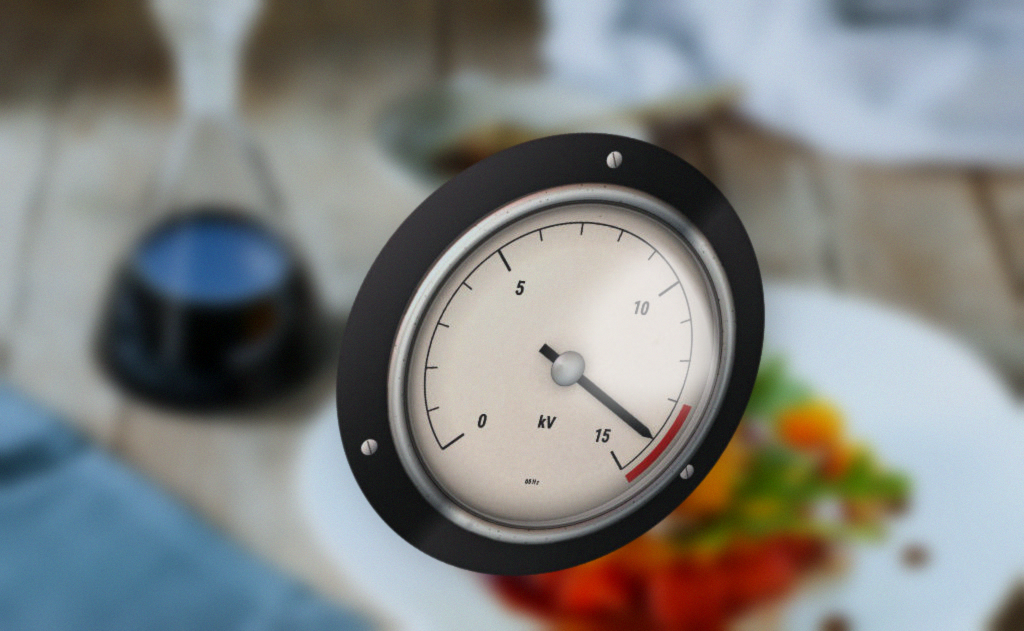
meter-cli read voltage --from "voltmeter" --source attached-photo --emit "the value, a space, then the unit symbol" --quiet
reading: 14 kV
